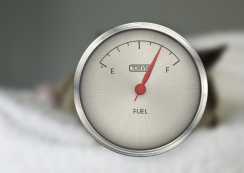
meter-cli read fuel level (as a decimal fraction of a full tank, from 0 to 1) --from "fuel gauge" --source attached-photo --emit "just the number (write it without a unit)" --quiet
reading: 0.75
